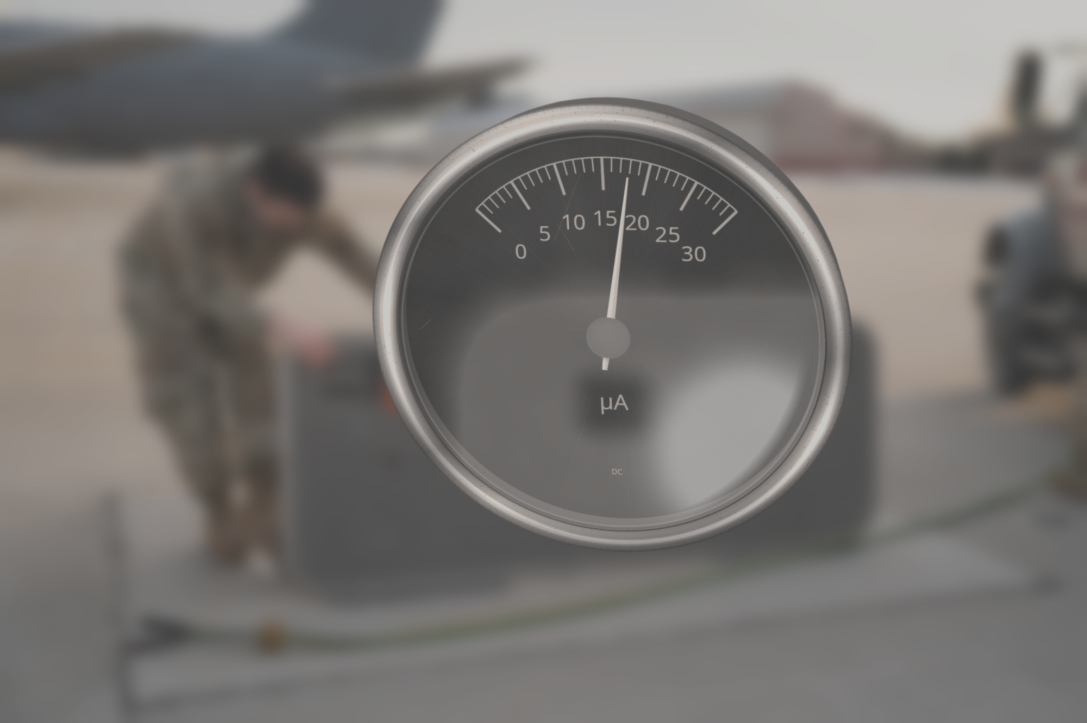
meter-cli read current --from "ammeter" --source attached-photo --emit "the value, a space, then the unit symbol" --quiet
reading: 18 µA
